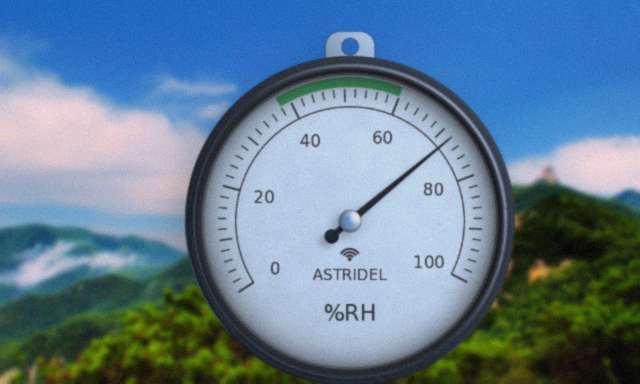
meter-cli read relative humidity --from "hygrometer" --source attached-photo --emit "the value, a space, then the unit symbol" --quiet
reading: 72 %
